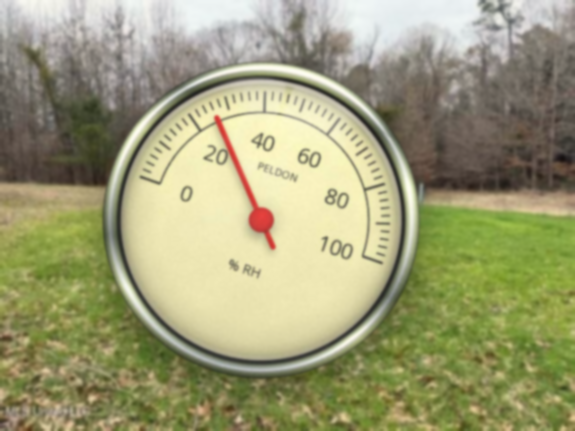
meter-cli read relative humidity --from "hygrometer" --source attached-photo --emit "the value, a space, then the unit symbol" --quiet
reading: 26 %
